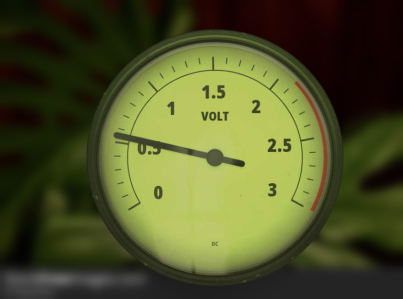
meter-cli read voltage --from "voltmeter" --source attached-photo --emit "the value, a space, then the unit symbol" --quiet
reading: 0.55 V
